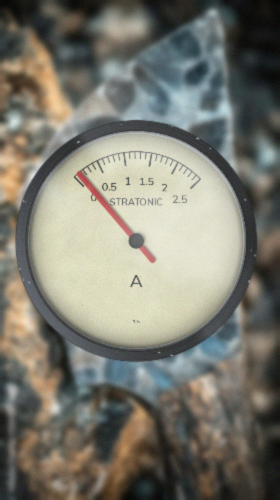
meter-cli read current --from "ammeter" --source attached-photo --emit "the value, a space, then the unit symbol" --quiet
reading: 0.1 A
